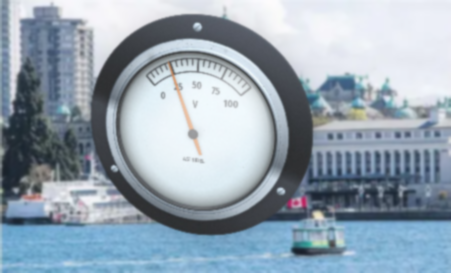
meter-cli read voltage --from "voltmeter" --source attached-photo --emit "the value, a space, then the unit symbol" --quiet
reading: 25 V
